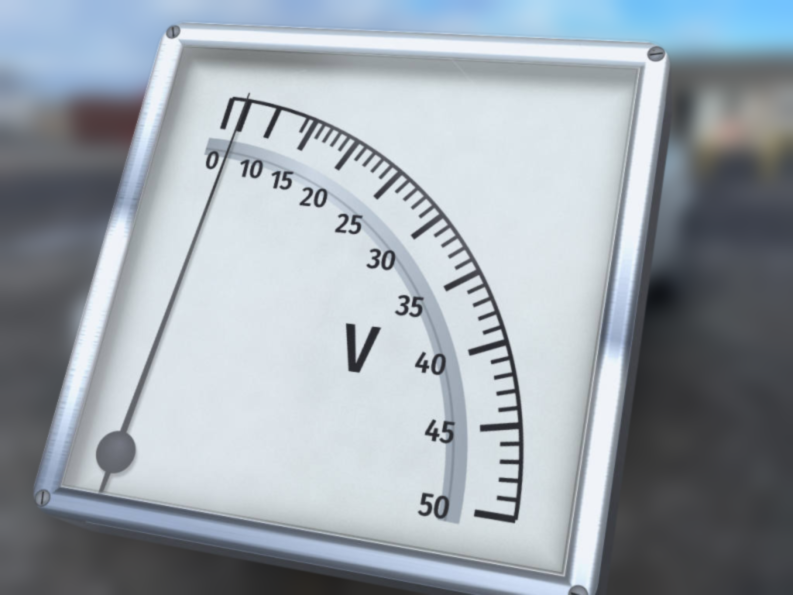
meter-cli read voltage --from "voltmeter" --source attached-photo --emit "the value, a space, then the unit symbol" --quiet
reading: 5 V
